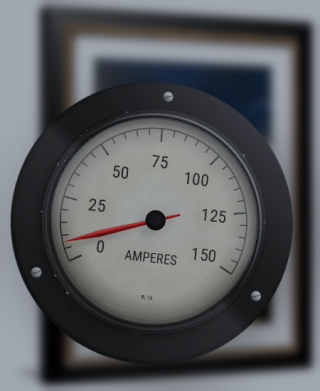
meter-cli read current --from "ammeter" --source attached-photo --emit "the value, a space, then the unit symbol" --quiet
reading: 7.5 A
